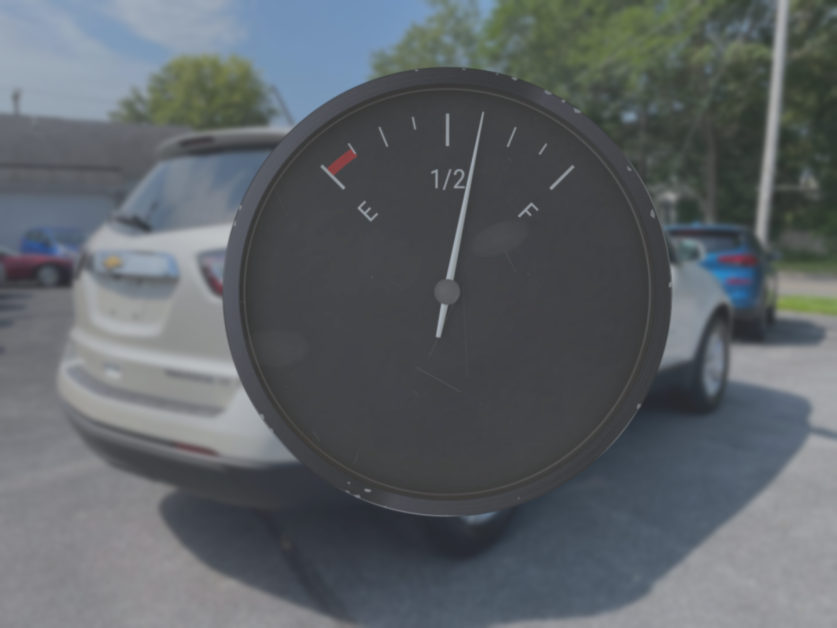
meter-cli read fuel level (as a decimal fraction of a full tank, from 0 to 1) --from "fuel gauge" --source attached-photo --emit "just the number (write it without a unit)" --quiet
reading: 0.625
